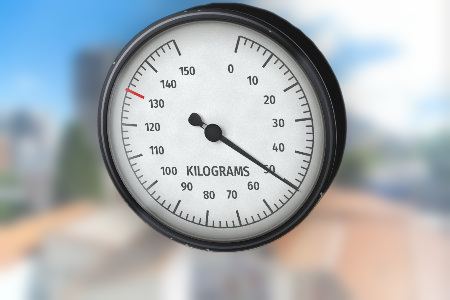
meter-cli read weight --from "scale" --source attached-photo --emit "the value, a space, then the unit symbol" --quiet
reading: 50 kg
